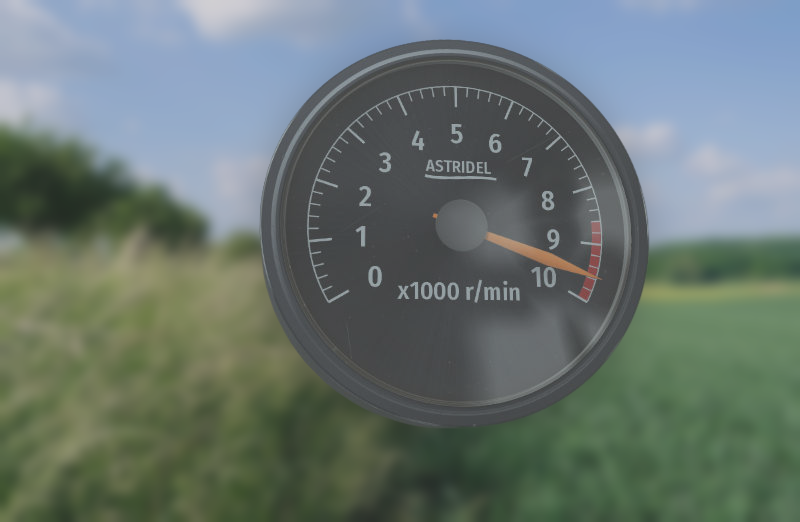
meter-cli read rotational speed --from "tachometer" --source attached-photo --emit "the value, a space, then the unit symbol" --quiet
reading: 9600 rpm
